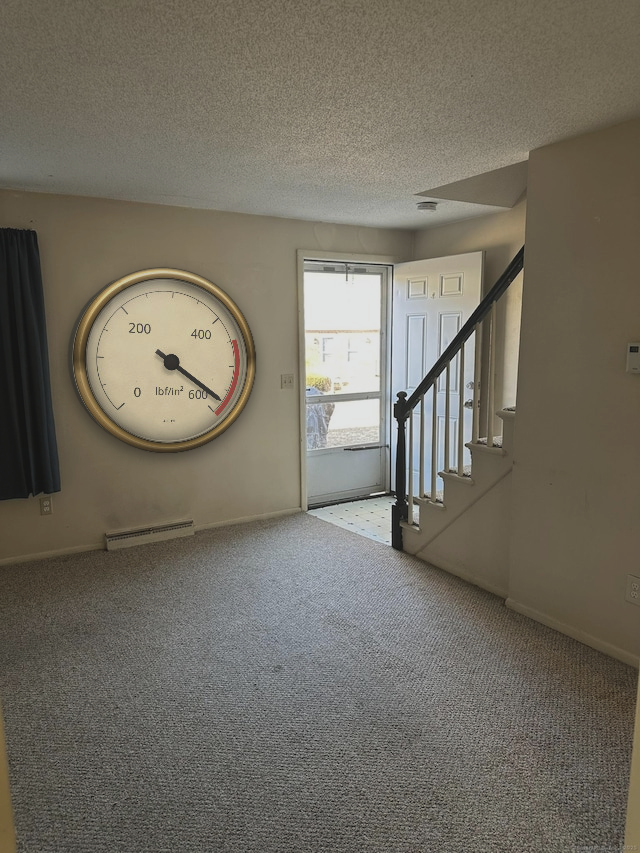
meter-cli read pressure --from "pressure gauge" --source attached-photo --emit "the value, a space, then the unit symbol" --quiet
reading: 575 psi
